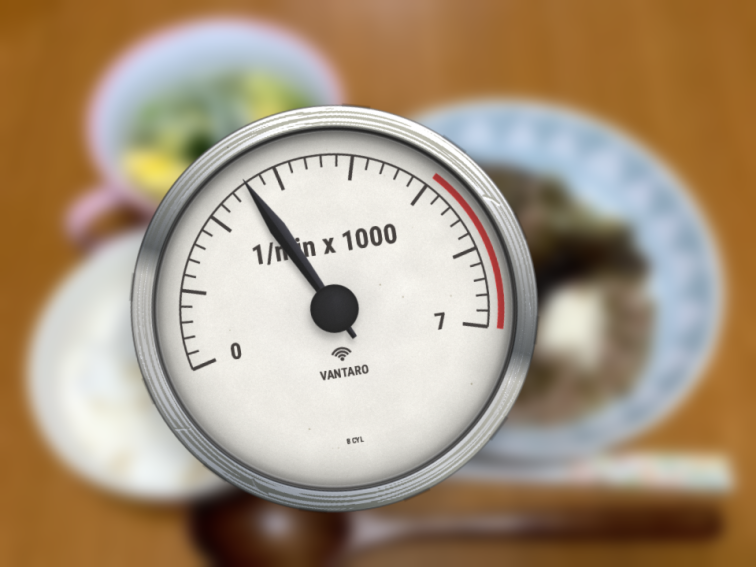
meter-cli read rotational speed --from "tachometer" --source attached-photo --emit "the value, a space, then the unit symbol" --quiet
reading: 2600 rpm
